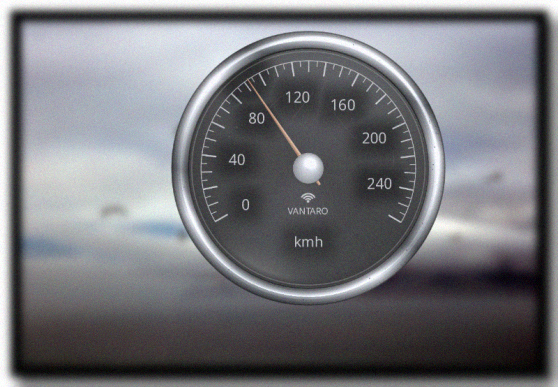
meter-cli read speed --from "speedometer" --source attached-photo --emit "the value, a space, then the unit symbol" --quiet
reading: 92.5 km/h
